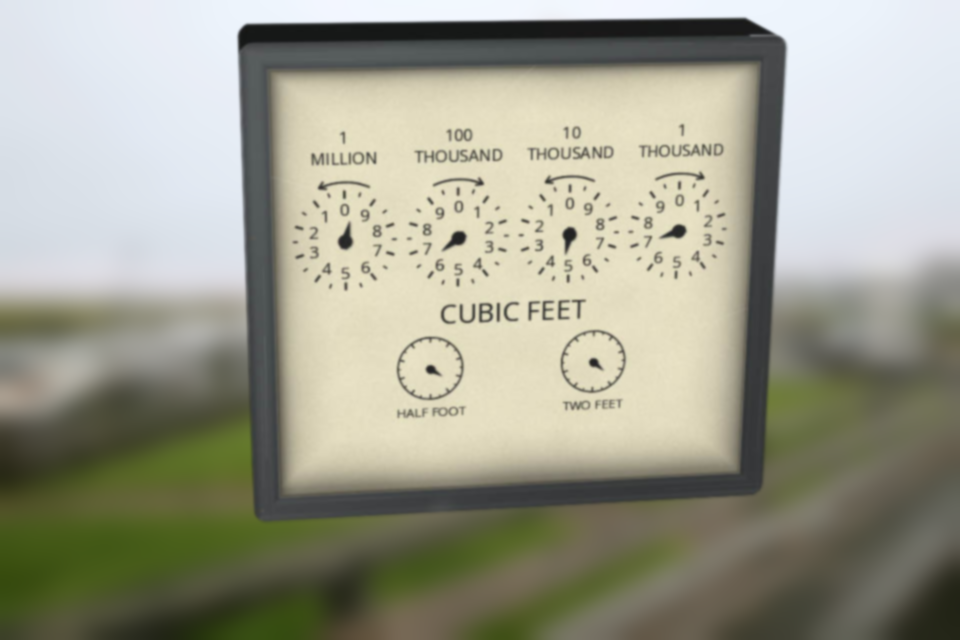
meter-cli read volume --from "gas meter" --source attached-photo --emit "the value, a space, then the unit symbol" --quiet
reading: 964700 ft³
